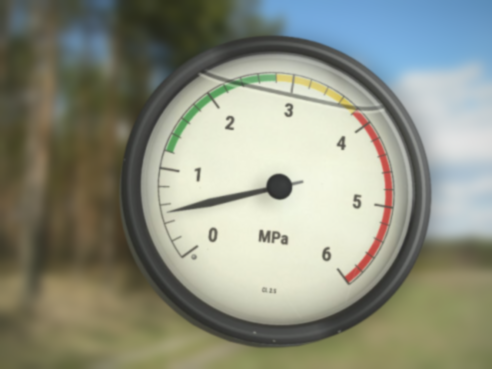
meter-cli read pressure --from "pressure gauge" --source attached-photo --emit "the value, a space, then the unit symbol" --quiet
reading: 0.5 MPa
